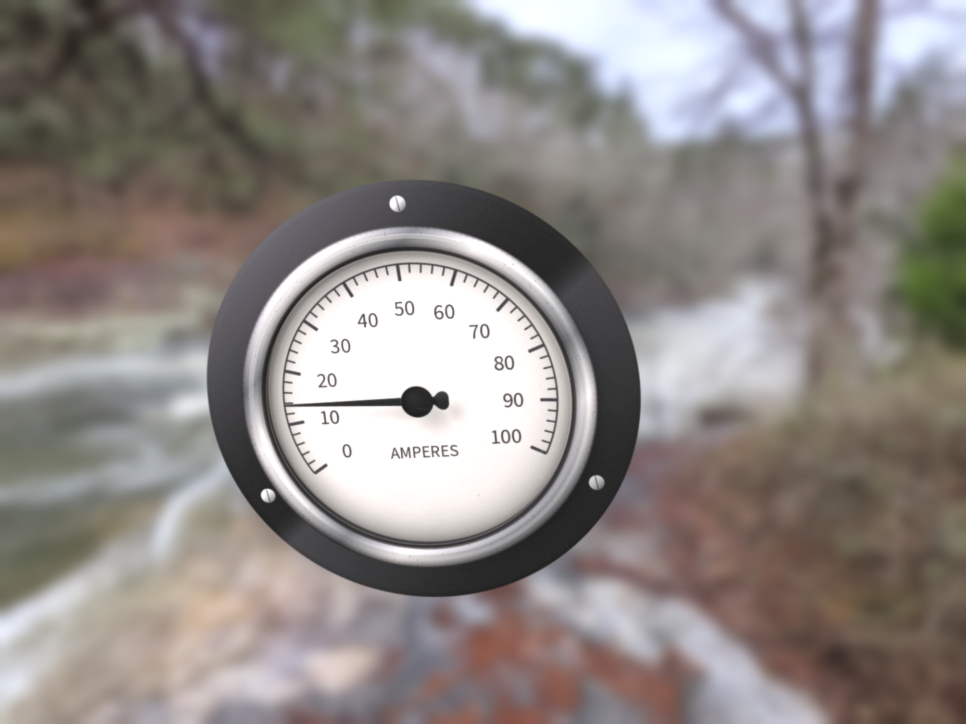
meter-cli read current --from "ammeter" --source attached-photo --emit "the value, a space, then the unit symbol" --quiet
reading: 14 A
